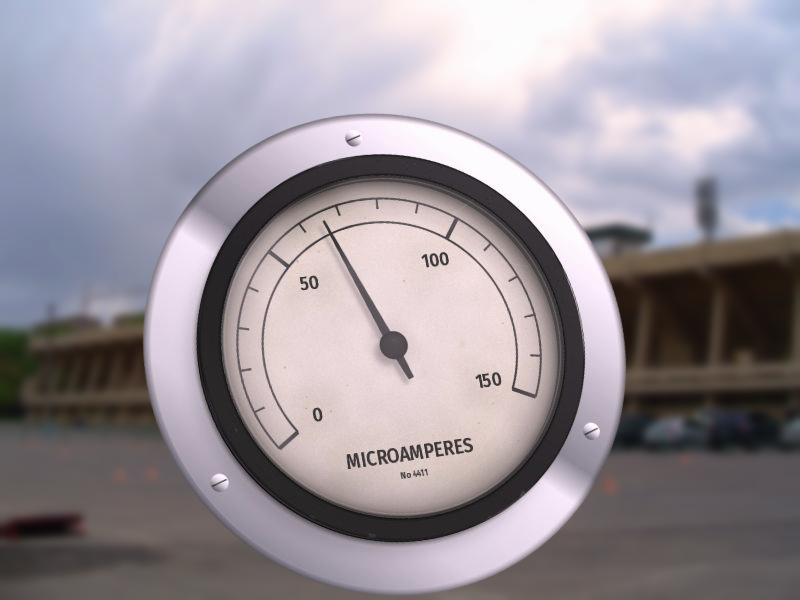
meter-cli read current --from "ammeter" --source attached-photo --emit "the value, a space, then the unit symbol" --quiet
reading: 65 µA
